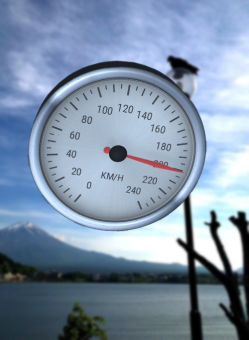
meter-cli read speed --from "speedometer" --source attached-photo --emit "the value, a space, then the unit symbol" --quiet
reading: 200 km/h
